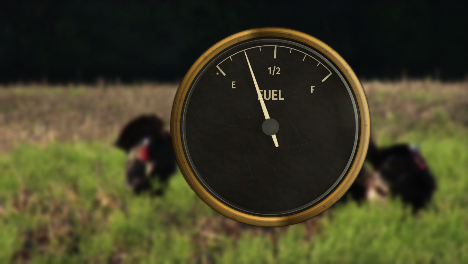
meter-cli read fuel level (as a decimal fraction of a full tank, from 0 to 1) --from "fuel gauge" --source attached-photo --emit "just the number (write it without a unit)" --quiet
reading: 0.25
